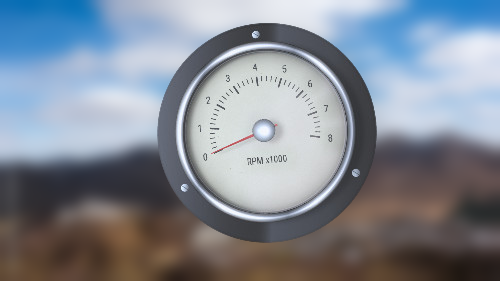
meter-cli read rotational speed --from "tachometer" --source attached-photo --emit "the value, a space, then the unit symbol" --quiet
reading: 0 rpm
